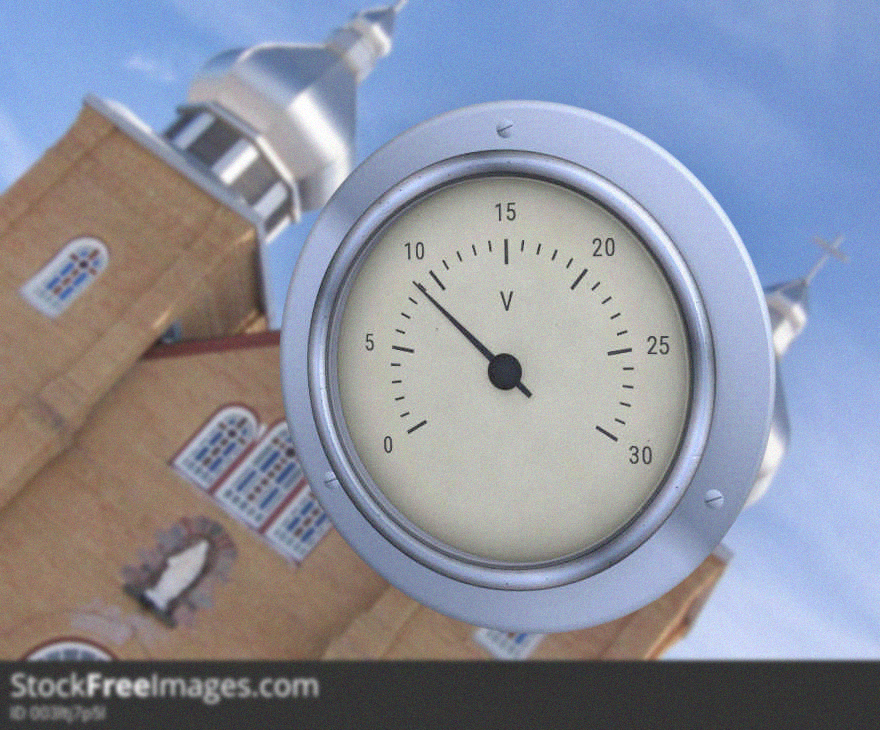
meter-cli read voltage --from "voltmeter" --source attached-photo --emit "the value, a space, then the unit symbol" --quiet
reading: 9 V
